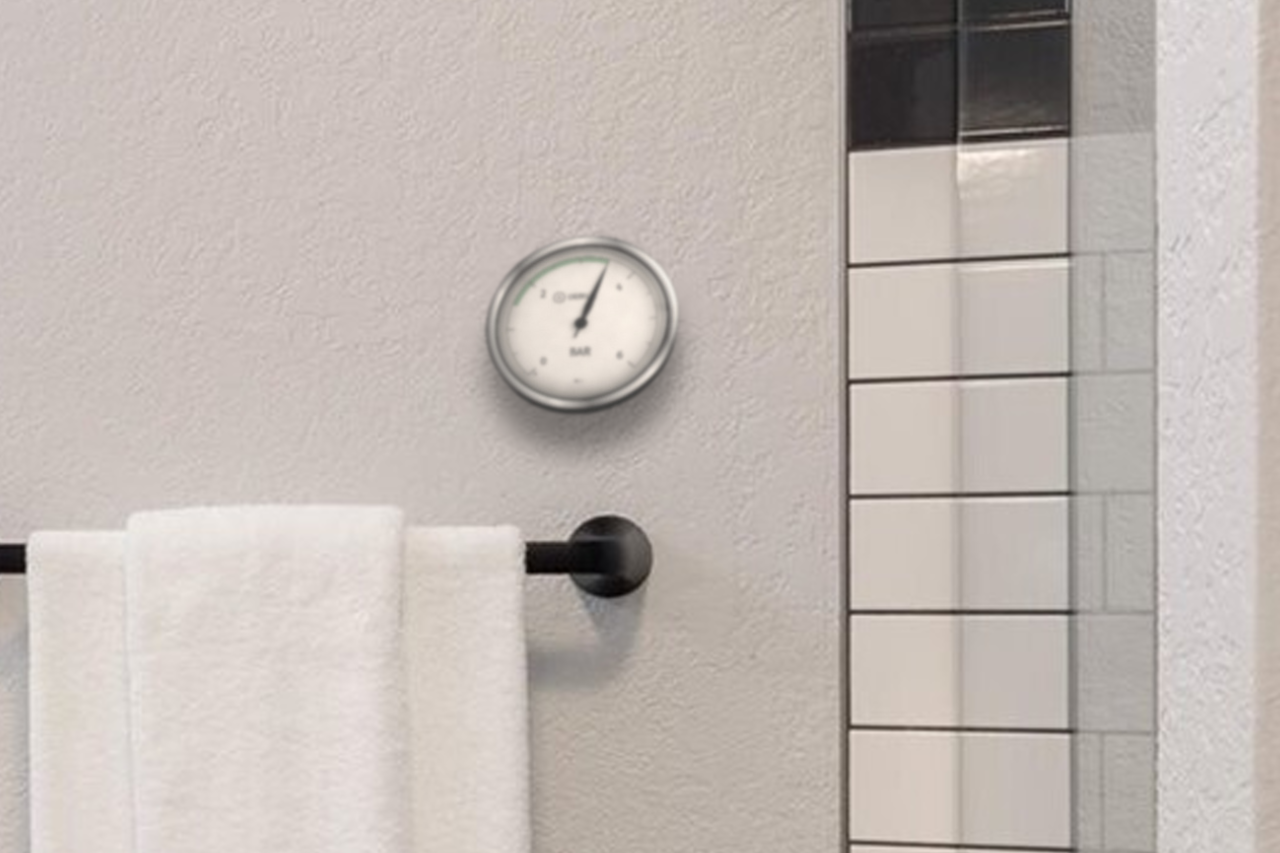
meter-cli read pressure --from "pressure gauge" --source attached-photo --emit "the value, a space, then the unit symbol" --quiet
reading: 3.5 bar
